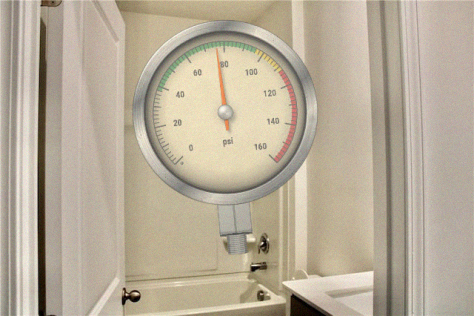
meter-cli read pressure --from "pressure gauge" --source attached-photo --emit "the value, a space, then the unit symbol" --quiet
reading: 76 psi
